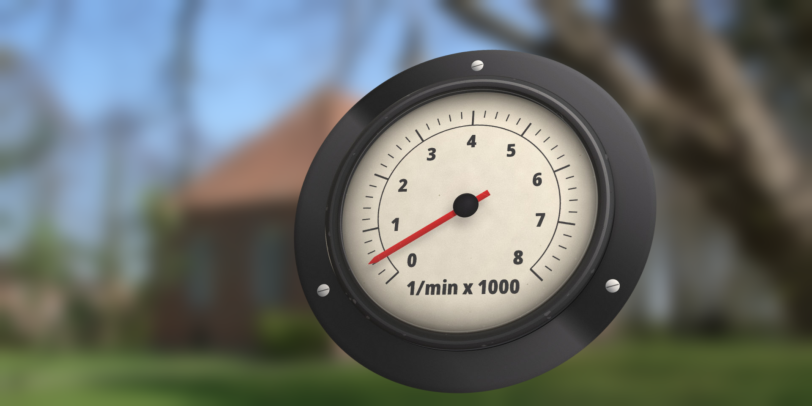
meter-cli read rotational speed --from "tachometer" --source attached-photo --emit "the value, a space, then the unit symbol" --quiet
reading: 400 rpm
